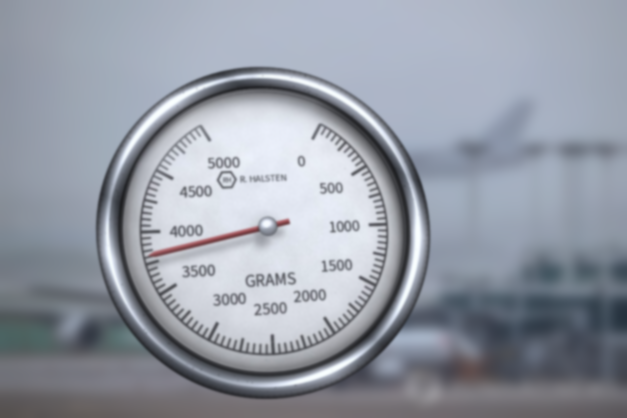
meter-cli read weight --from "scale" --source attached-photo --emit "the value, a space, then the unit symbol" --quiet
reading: 3800 g
